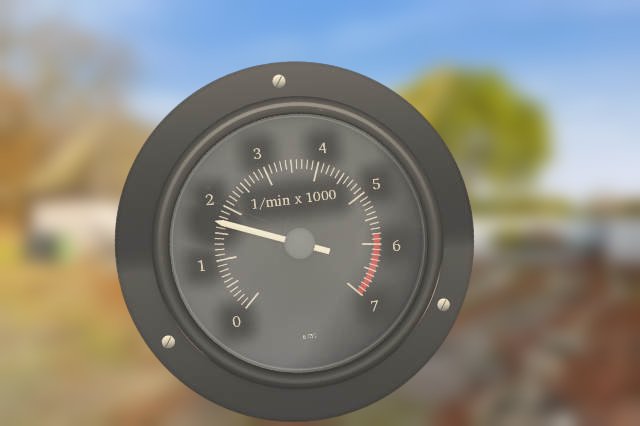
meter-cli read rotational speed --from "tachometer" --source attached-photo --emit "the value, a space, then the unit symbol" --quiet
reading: 1700 rpm
